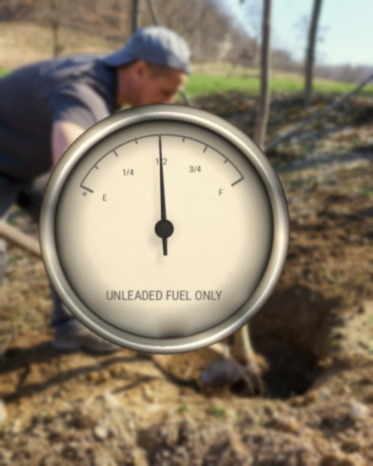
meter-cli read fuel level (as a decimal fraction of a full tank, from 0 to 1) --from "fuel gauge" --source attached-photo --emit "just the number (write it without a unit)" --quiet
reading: 0.5
